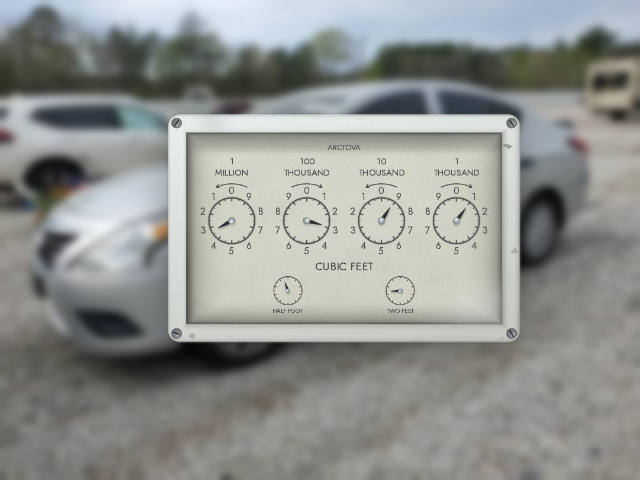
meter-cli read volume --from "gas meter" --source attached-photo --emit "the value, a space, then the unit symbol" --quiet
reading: 329100 ft³
